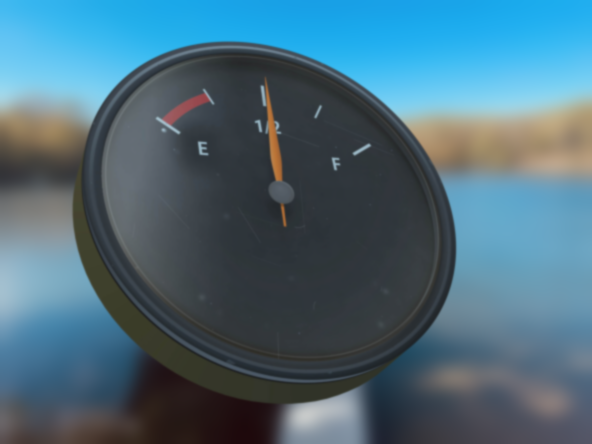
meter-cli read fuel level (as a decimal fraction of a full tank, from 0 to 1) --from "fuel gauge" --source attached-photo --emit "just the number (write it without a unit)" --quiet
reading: 0.5
